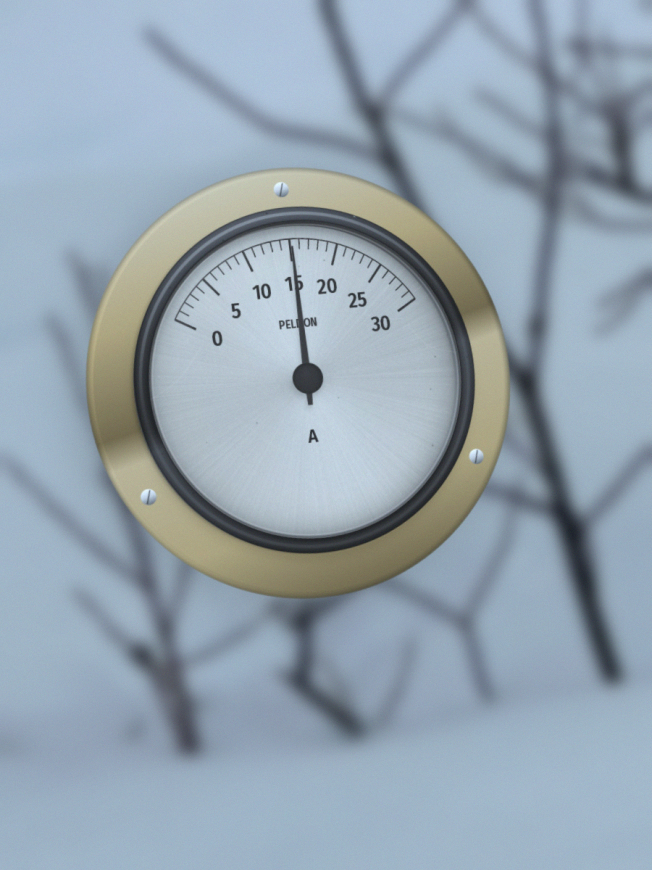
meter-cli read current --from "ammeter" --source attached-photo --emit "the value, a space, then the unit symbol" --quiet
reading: 15 A
